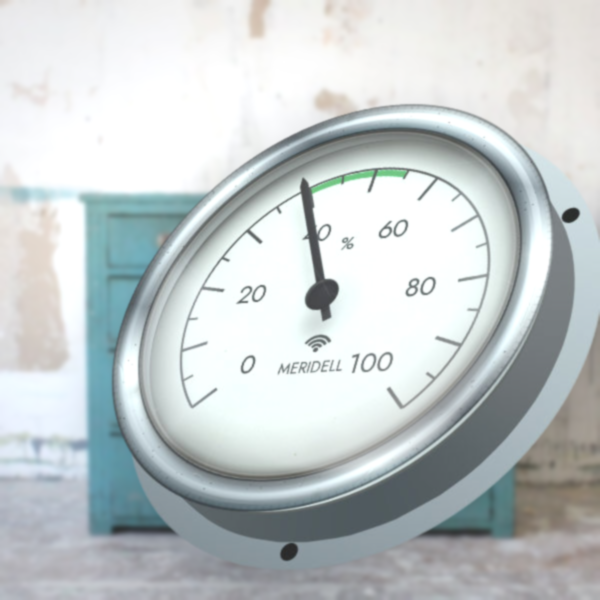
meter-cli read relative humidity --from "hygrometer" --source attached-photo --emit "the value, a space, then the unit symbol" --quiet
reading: 40 %
